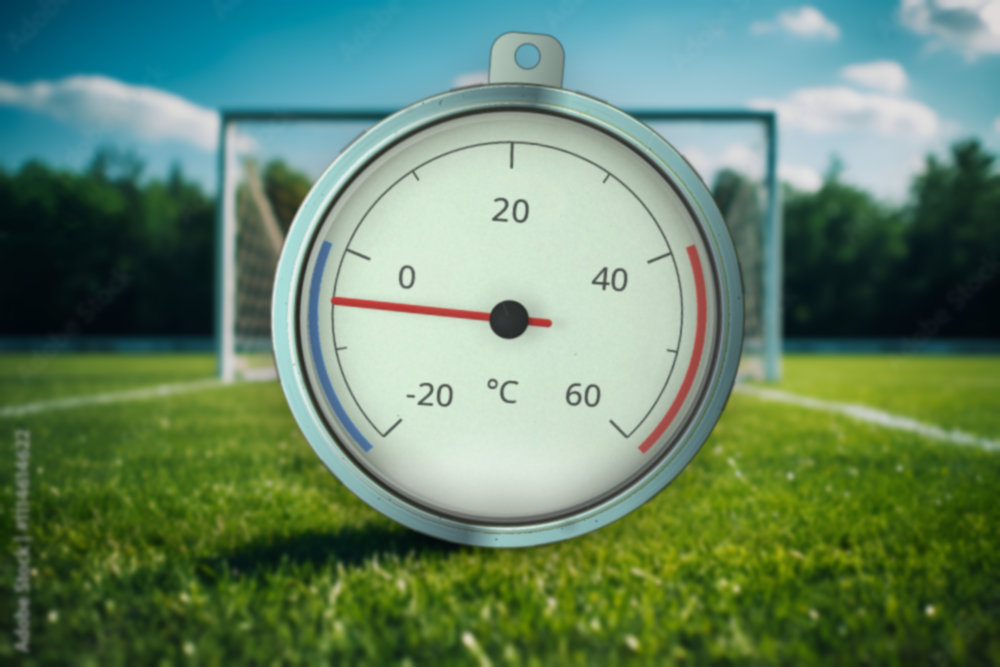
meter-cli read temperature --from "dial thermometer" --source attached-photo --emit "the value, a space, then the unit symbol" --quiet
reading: -5 °C
